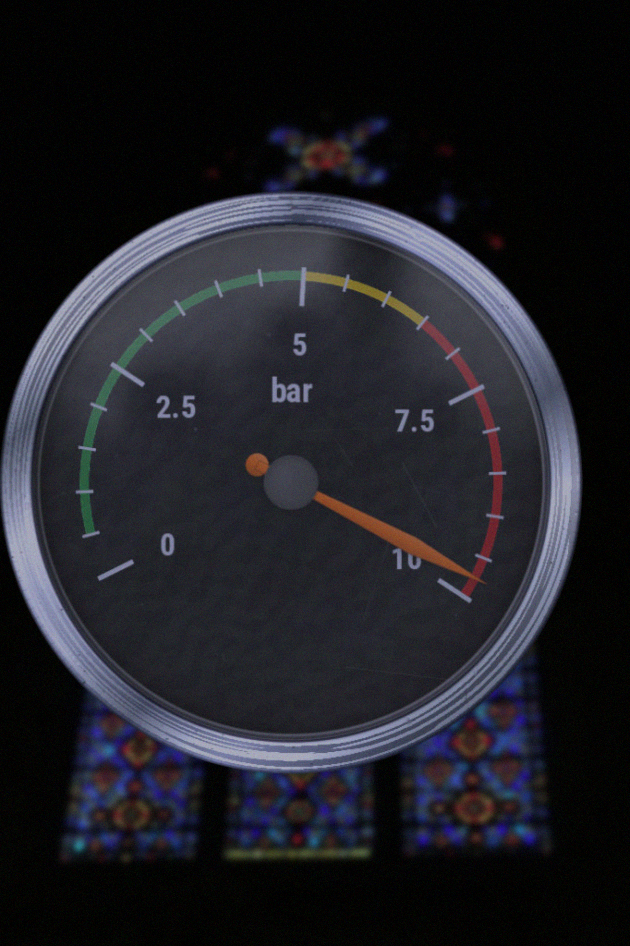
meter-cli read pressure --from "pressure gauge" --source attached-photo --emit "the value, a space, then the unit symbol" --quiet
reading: 9.75 bar
